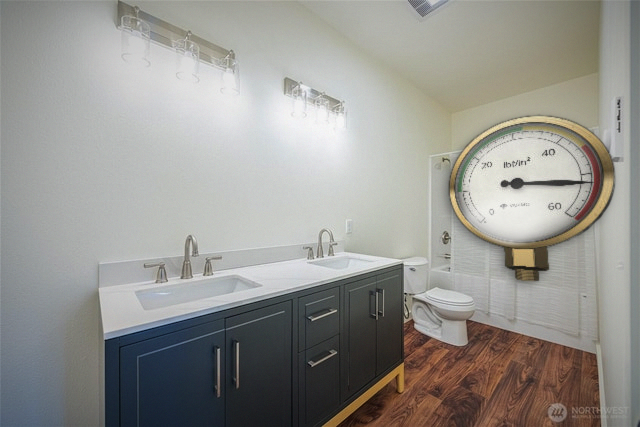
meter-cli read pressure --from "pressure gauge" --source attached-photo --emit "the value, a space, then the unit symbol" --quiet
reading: 52 psi
